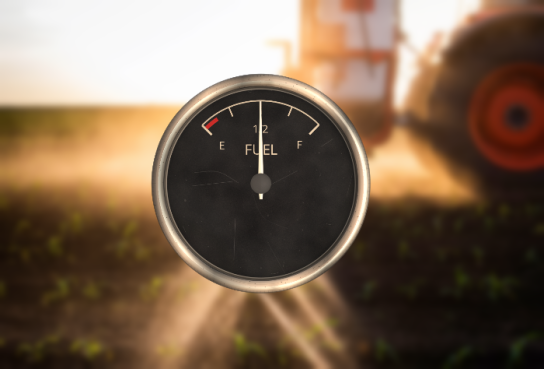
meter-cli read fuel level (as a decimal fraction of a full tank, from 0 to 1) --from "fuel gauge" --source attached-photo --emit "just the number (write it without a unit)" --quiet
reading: 0.5
